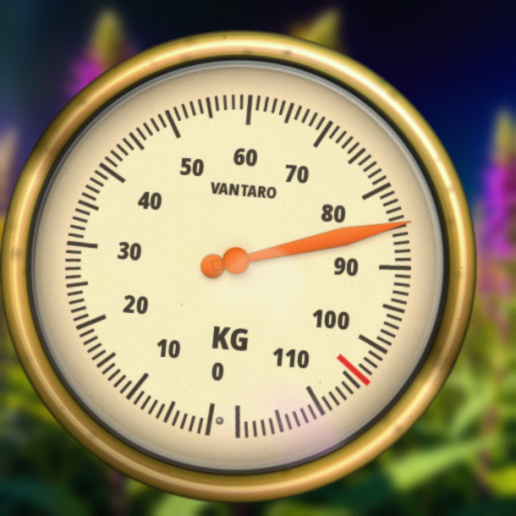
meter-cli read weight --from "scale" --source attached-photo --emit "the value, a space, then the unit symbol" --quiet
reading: 85 kg
